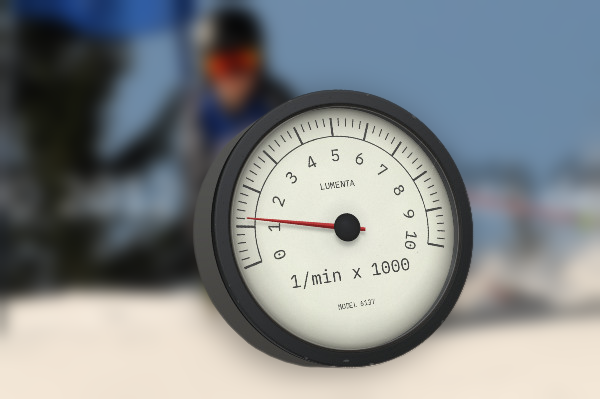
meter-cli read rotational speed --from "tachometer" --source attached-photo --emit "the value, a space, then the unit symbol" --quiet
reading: 1200 rpm
